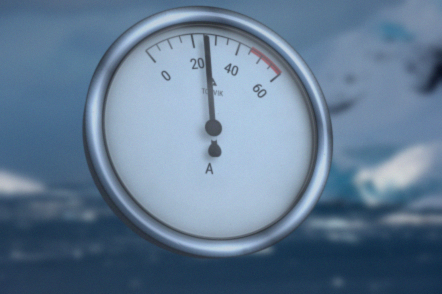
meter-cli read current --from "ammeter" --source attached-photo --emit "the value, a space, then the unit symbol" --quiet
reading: 25 A
